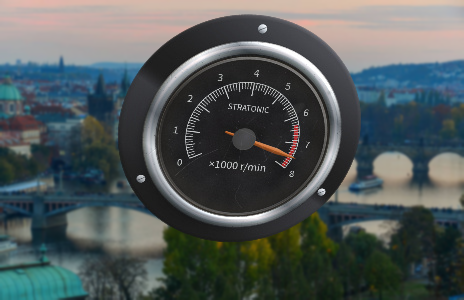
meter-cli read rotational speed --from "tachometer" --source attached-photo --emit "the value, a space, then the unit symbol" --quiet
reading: 7500 rpm
